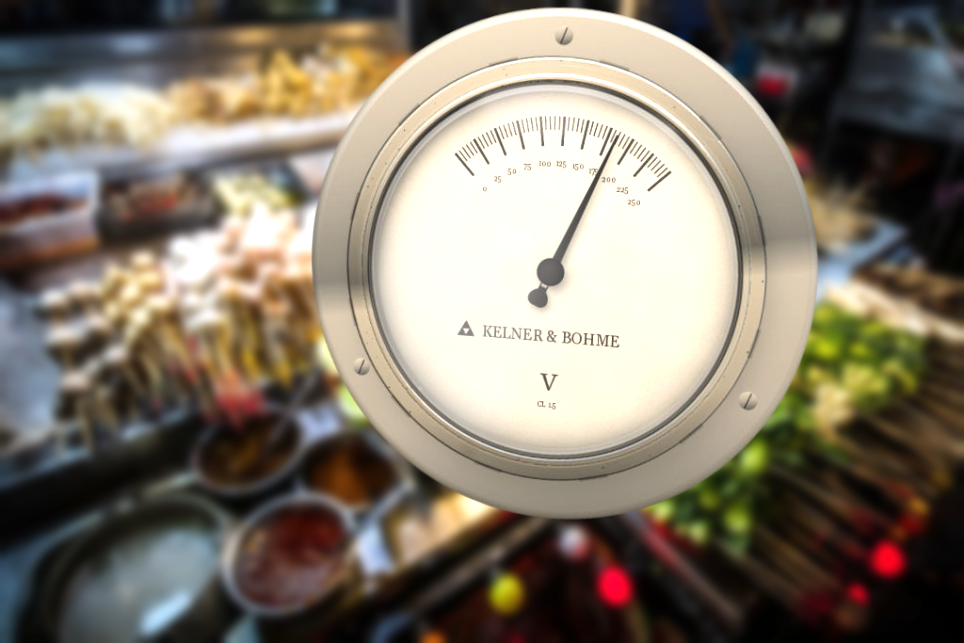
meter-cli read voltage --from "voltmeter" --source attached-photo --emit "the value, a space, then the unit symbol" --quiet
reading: 185 V
